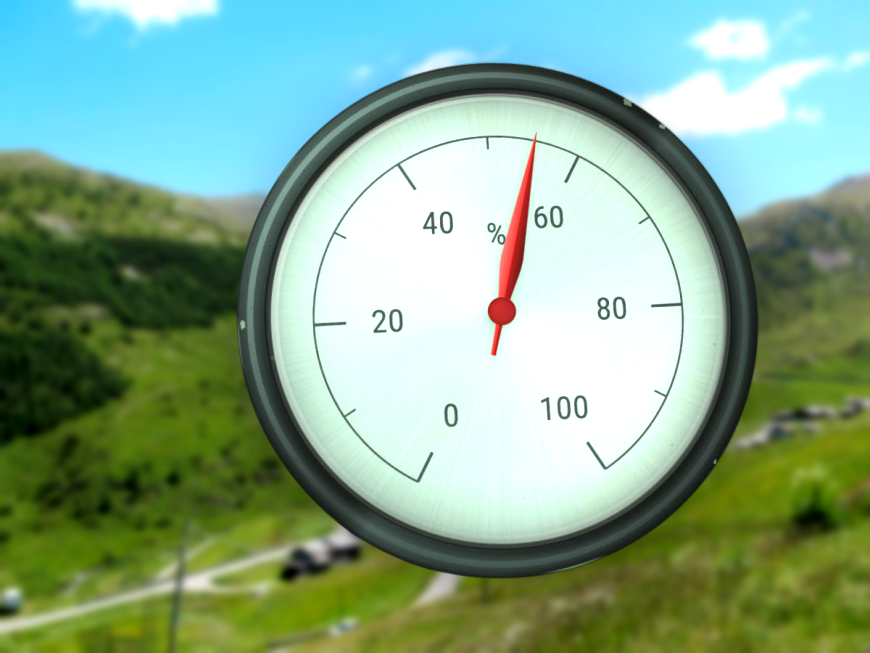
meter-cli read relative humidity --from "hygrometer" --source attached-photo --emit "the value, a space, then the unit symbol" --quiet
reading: 55 %
